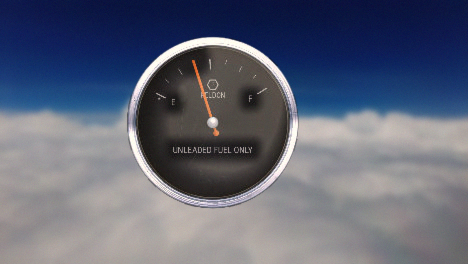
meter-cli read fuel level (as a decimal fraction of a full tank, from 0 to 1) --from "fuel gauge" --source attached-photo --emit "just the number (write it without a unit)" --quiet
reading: 0.375
